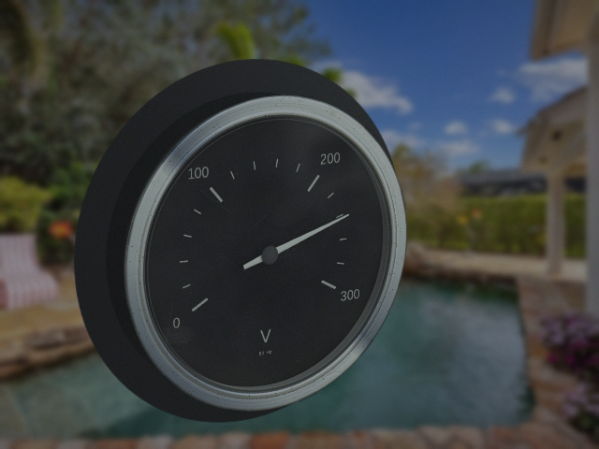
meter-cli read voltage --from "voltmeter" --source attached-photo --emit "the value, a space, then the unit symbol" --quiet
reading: 240 V
